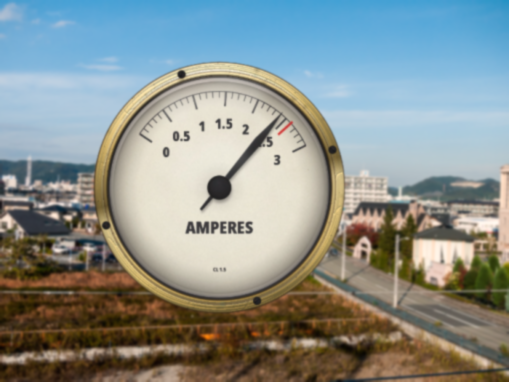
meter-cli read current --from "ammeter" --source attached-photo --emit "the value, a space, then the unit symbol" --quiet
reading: 2.4 A
